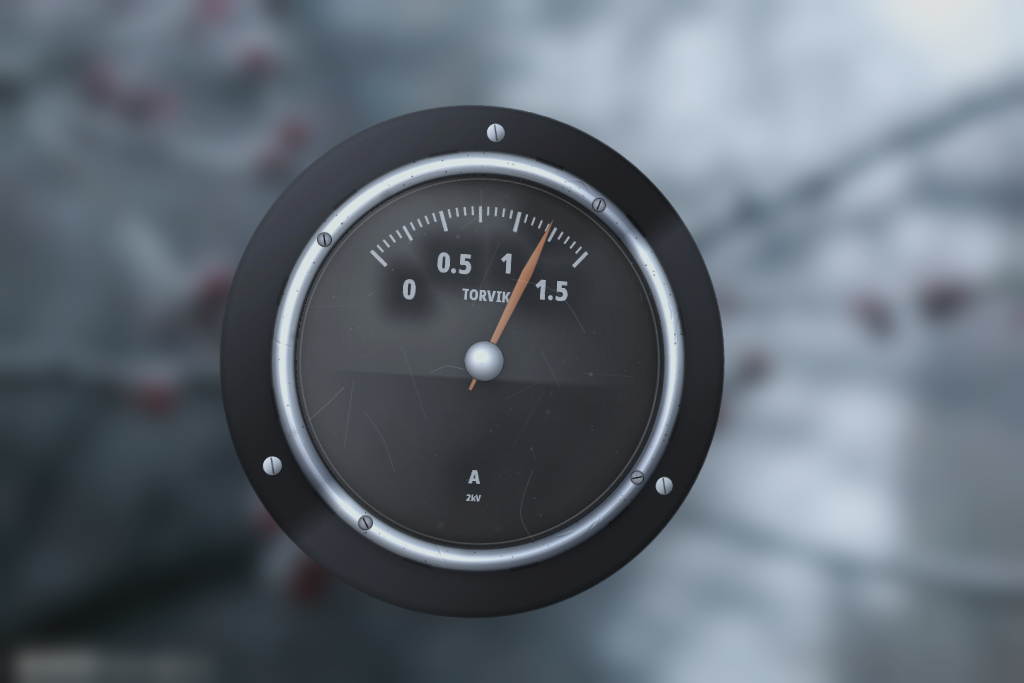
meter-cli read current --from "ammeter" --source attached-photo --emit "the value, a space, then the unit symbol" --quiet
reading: 1.2 A
